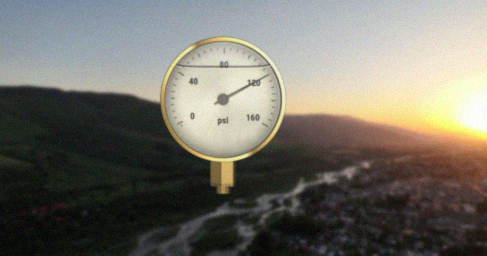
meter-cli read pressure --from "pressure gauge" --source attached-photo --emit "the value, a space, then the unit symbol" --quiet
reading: 120 psi
